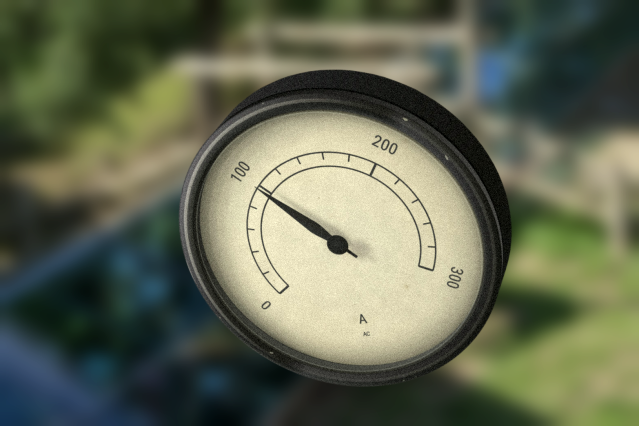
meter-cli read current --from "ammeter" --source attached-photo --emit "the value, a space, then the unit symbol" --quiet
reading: 100 A
